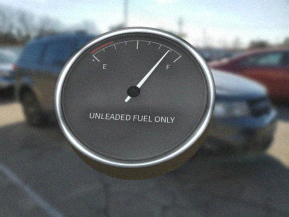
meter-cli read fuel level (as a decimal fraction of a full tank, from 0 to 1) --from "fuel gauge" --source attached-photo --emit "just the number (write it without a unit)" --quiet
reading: 0.875
